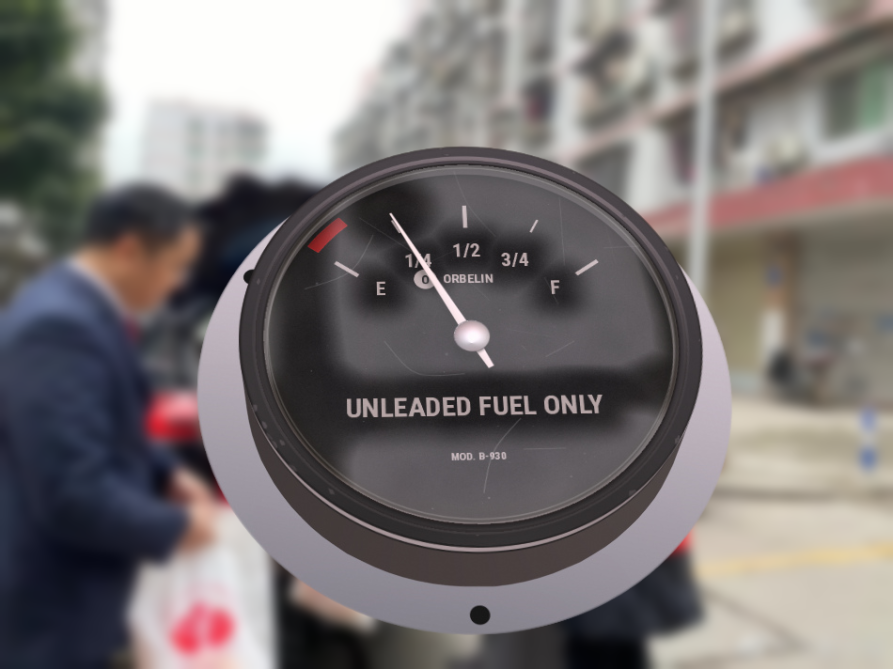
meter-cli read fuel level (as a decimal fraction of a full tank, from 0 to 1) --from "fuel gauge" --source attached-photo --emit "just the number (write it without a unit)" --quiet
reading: 0.25
